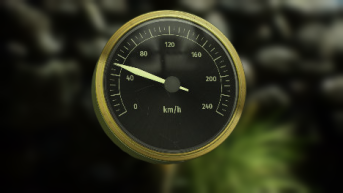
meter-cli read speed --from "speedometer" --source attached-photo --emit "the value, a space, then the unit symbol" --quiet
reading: 50 km/h
